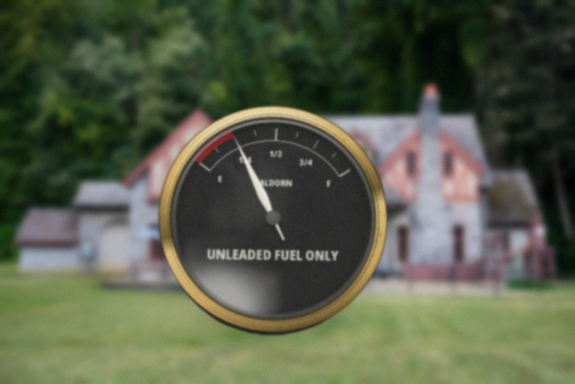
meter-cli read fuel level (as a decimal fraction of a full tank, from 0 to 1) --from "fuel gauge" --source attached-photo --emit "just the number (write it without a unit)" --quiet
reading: 0.25
